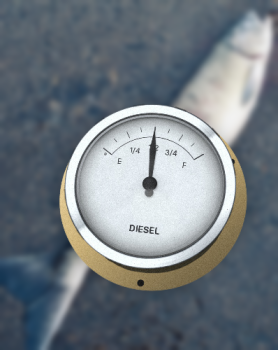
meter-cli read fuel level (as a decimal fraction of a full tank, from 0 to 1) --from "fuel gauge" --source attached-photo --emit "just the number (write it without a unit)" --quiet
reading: 0.5
